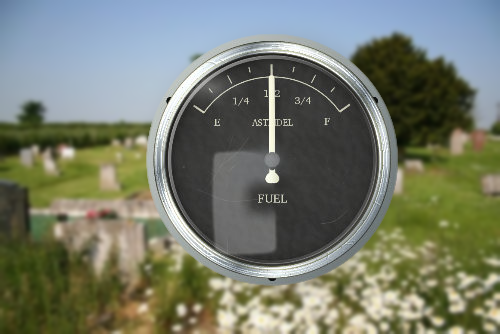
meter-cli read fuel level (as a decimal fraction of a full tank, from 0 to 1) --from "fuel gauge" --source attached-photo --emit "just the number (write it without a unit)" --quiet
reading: 0.5
